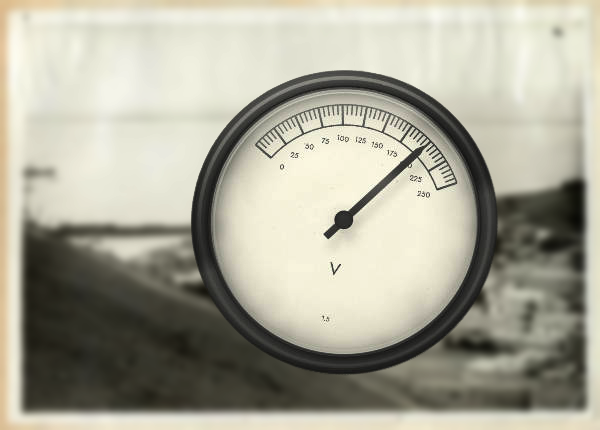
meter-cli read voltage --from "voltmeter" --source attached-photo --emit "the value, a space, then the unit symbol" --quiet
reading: 200 V
